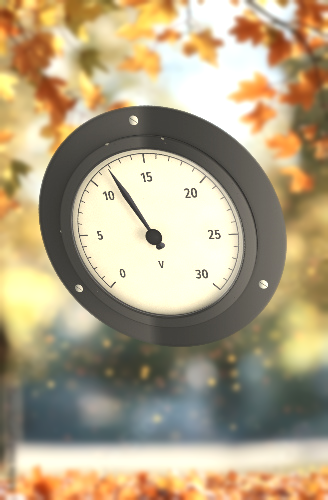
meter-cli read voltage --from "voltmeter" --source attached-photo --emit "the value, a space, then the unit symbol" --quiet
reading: 12 V
